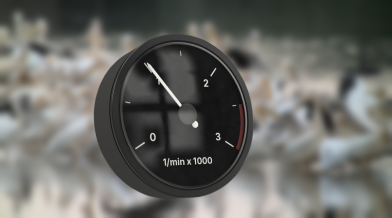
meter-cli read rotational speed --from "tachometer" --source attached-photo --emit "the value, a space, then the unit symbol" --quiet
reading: 1000 rpm
